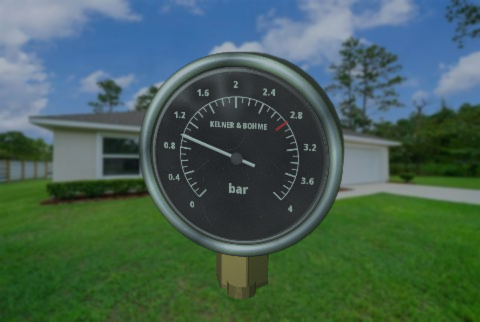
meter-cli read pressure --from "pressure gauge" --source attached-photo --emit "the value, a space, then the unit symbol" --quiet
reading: 1 bar
